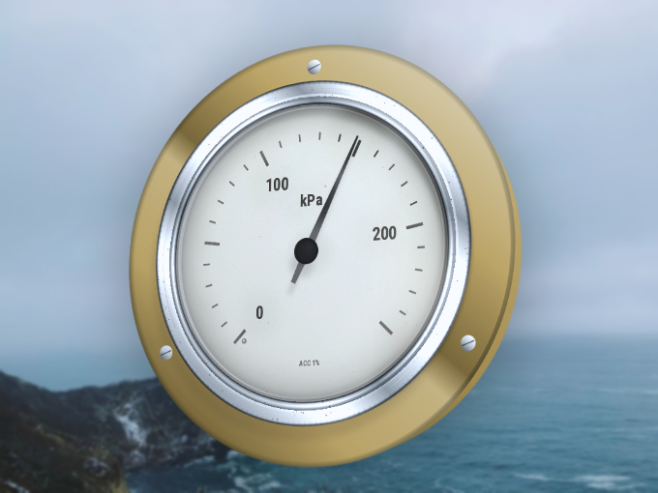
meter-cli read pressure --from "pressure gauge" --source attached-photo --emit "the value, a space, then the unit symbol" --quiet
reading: 150 kPa
